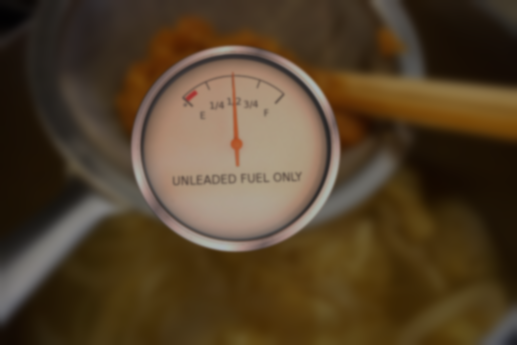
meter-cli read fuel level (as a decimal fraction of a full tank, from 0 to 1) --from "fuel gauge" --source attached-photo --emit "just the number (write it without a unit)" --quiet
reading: 0.5
